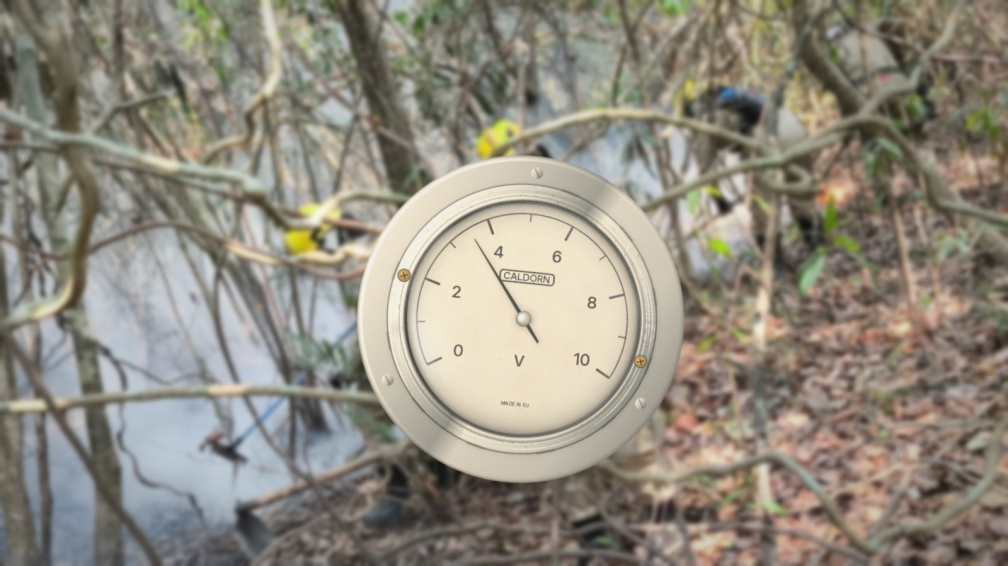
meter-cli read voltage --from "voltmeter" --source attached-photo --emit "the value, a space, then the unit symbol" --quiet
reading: 3.5 V
